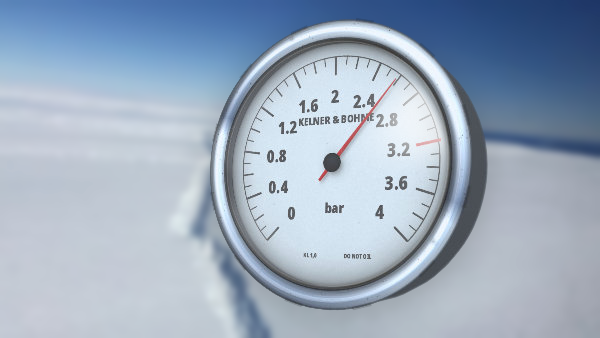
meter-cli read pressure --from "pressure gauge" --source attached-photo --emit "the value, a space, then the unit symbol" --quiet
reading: 2.6 bar
